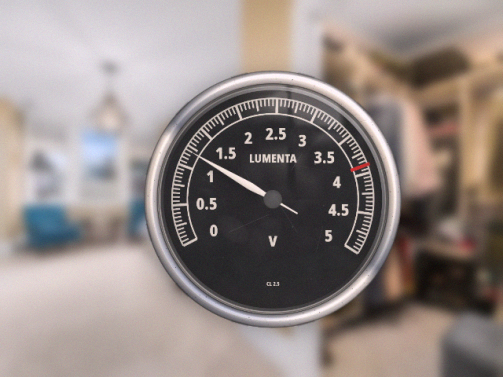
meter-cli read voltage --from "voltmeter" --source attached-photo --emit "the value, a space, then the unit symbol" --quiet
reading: 1.2 V
